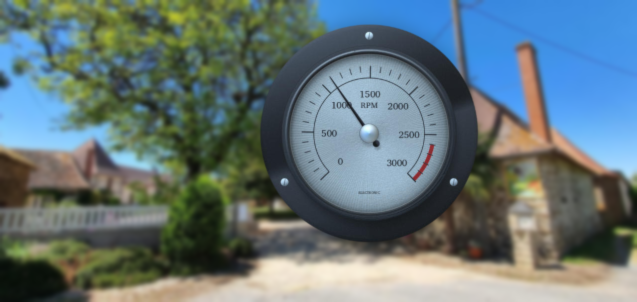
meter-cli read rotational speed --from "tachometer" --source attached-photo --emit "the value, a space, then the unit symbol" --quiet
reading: 1100 rpm
